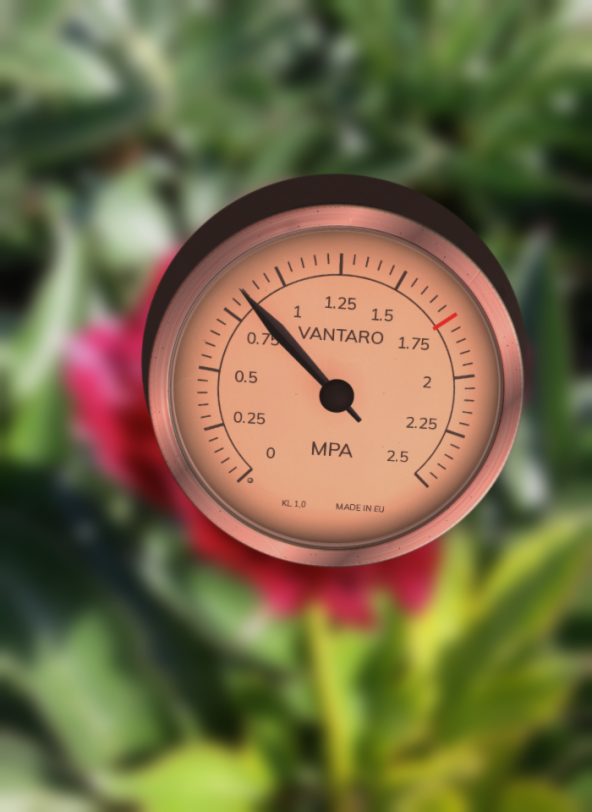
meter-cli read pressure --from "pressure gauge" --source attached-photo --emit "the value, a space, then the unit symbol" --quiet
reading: 0.85 MPa
